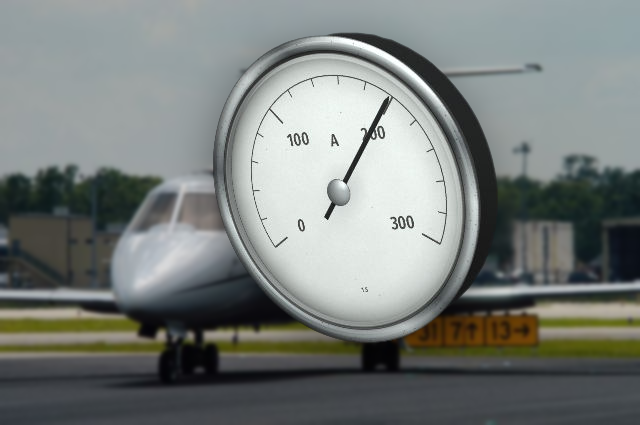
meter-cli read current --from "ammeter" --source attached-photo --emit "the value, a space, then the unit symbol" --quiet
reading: 200 A
